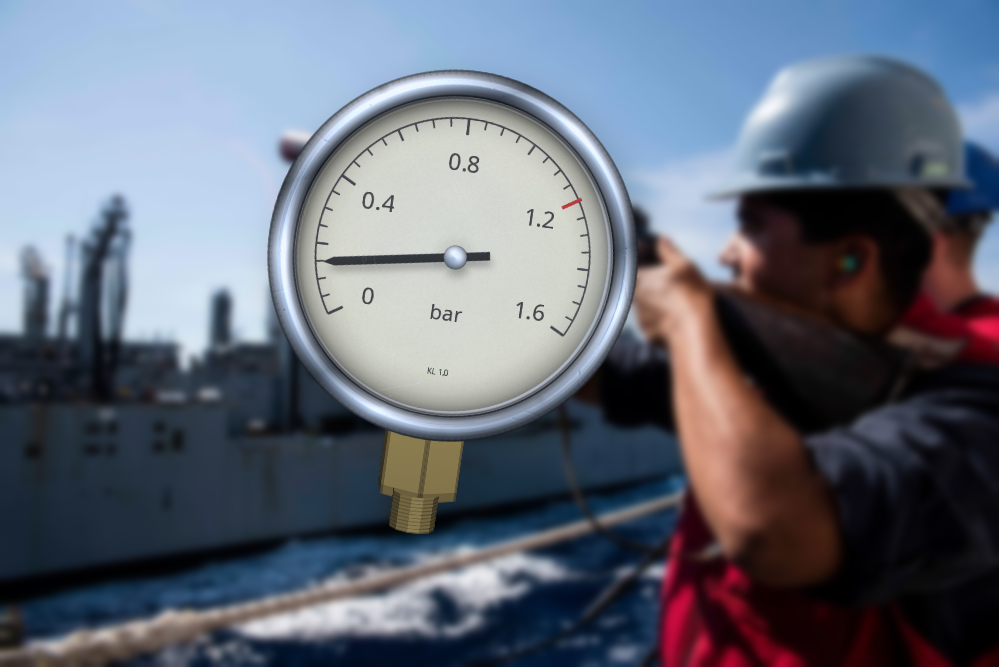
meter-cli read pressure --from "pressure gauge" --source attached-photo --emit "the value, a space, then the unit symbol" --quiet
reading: 0.15 bar
